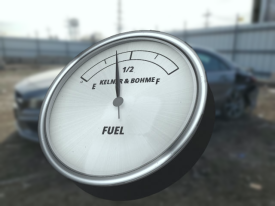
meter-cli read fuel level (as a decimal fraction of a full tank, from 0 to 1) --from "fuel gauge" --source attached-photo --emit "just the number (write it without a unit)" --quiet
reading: 0.375
